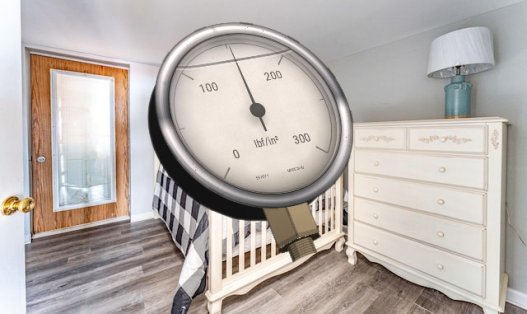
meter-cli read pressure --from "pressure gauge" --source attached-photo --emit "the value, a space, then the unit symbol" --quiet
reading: 150 psi
